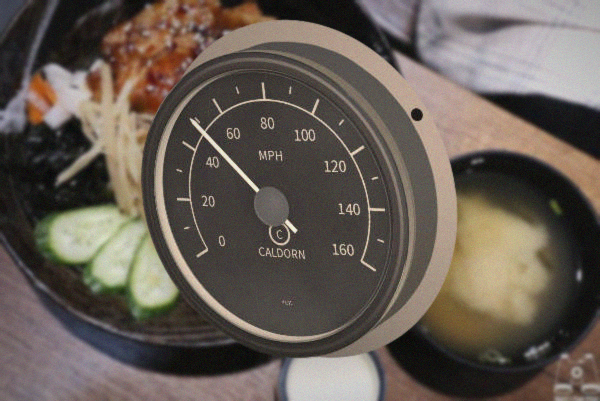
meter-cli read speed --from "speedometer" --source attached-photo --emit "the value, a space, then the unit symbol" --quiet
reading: 50 mph
